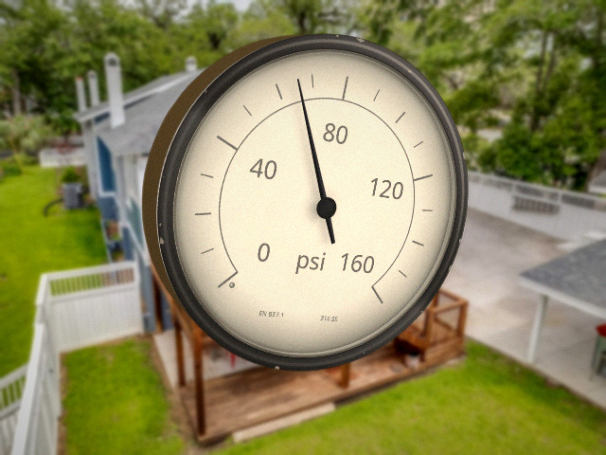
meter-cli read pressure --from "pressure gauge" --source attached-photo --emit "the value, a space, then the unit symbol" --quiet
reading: 65 psi
